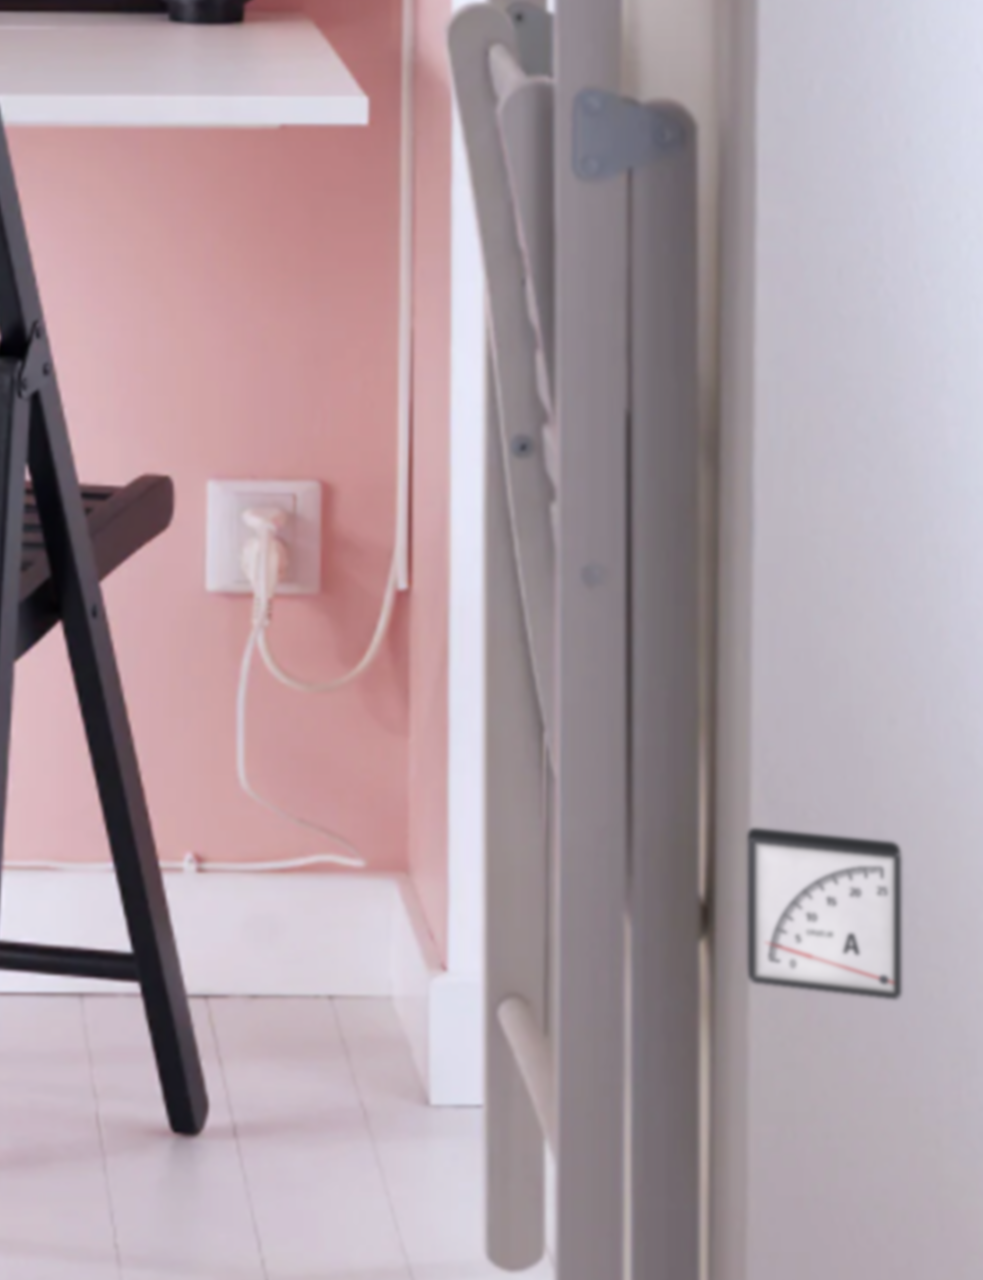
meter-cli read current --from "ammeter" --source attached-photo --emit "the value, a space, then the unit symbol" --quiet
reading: 2.5 A
